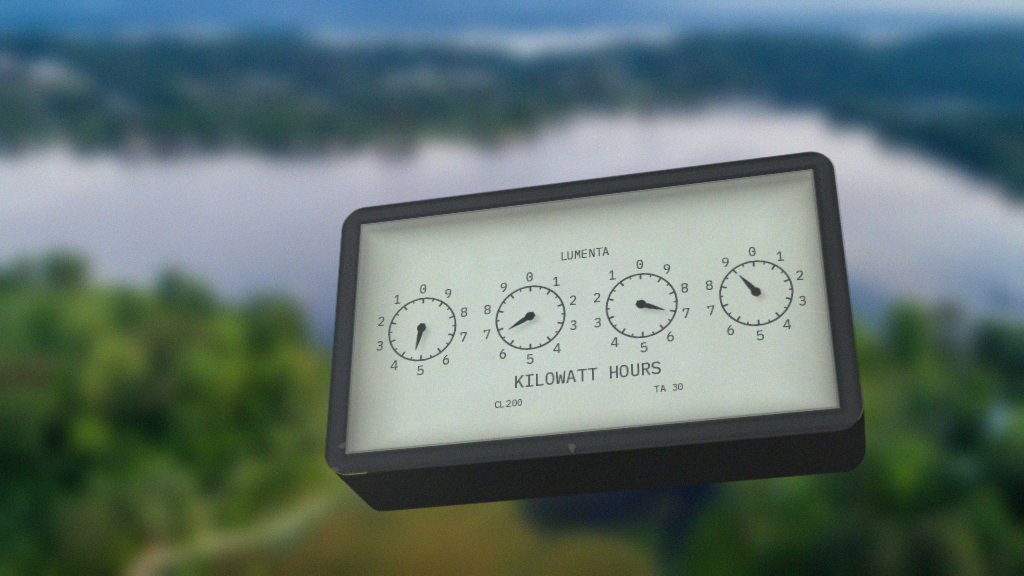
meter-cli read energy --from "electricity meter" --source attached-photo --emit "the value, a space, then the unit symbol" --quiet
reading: 4669 kWh
